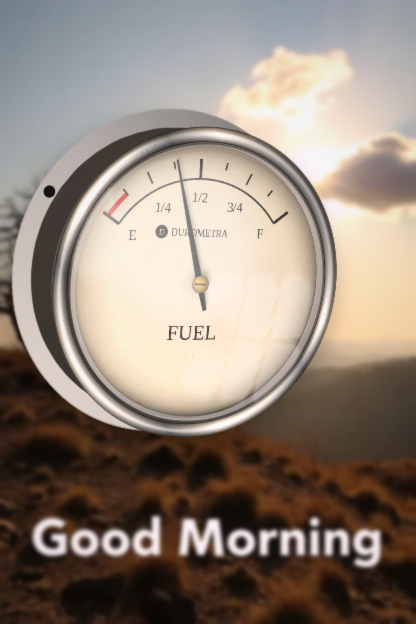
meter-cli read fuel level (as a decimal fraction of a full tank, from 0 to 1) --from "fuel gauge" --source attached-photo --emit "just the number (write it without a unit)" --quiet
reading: 0.375
